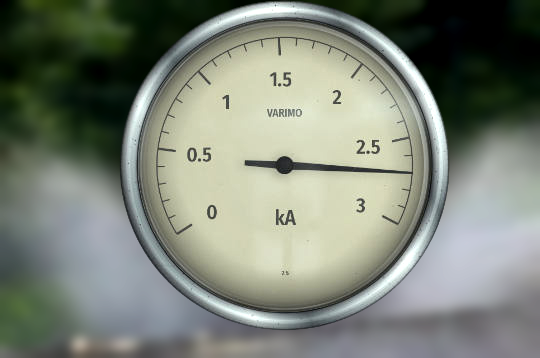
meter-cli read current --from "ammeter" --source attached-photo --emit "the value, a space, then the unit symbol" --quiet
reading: 2.7 kA
